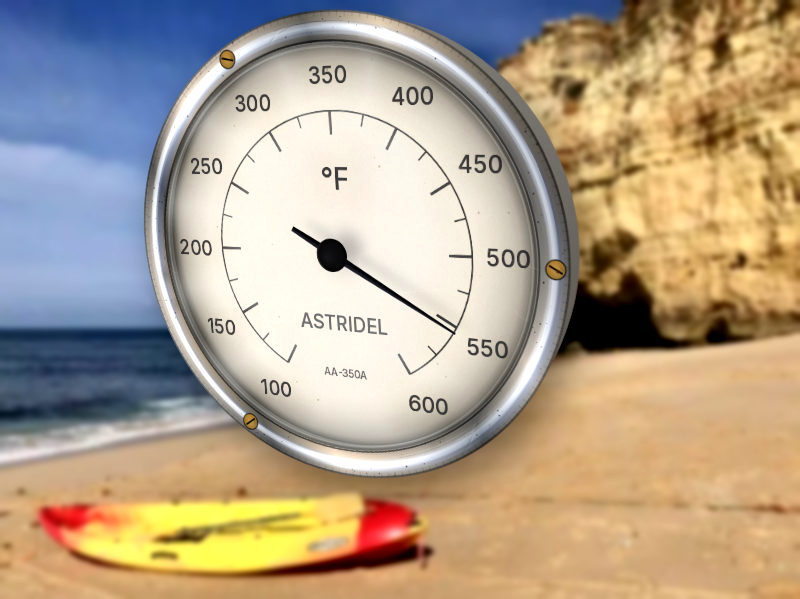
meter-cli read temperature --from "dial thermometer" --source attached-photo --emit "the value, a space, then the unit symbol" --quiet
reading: 550 °F
